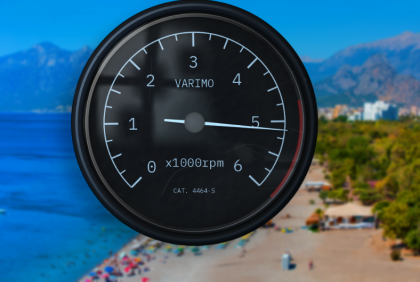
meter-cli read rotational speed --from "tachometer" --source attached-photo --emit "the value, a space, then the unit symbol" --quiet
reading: 5125 rpm
